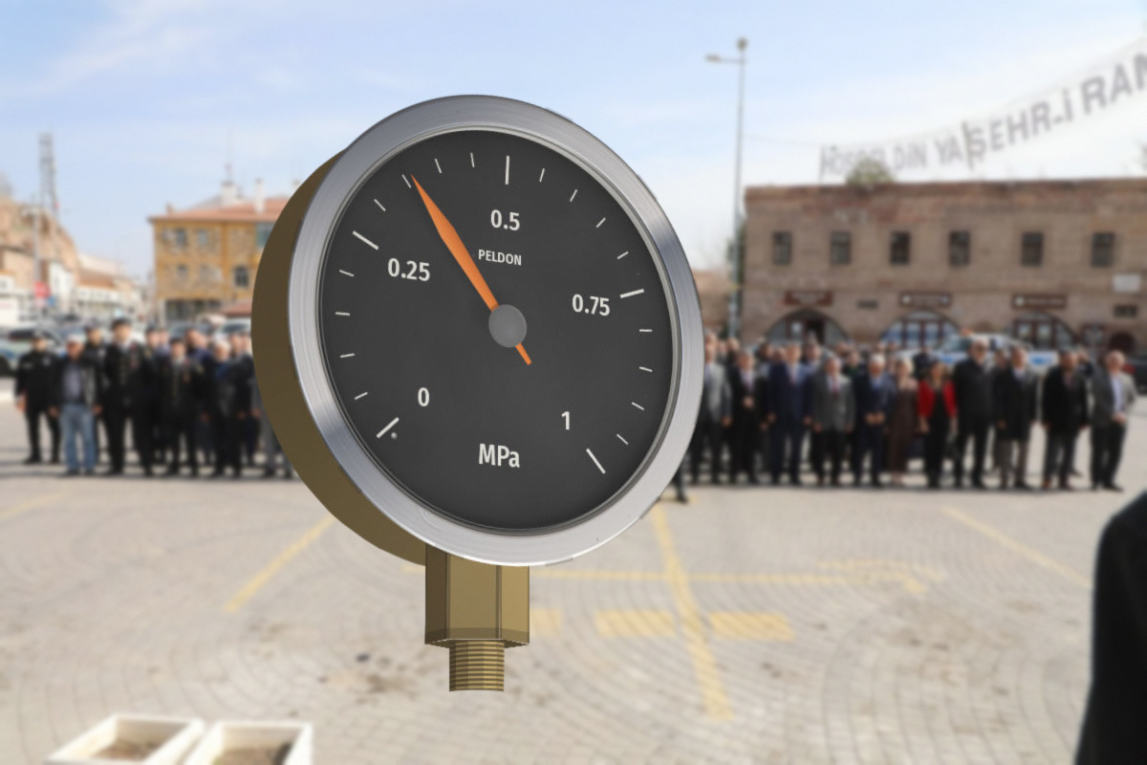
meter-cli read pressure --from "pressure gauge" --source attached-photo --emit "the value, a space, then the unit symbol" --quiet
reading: 0.35 MPa
